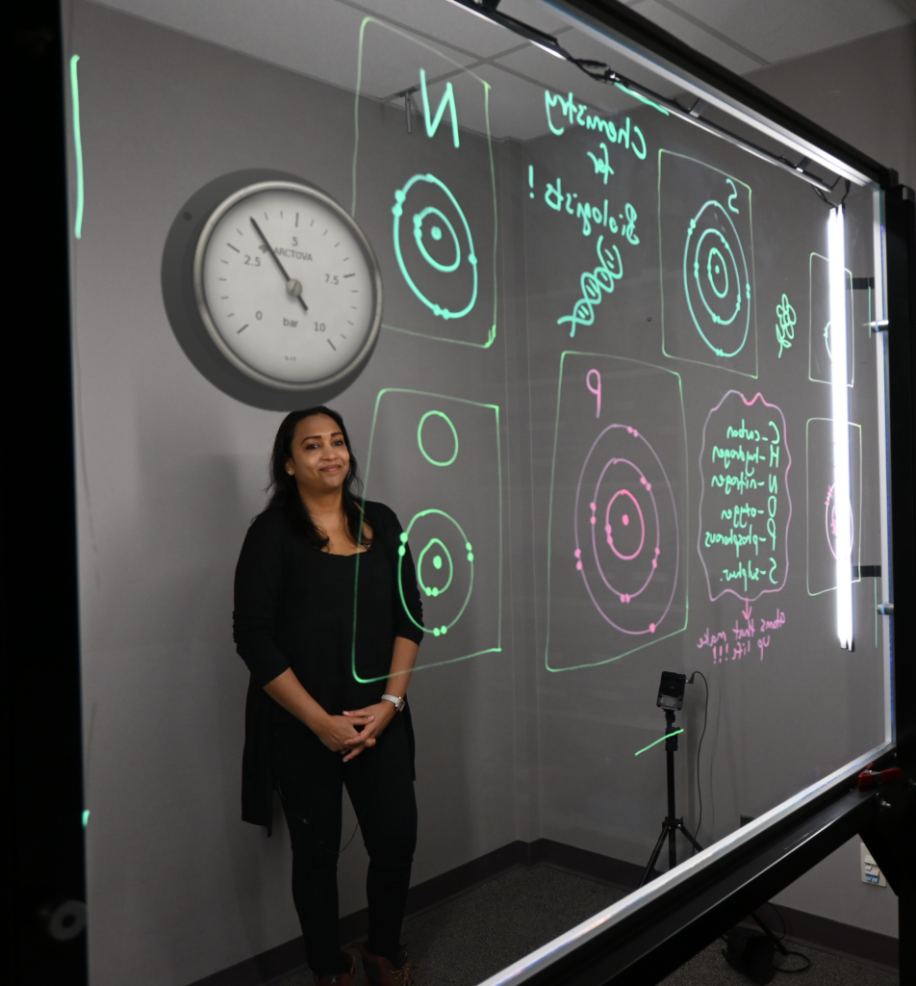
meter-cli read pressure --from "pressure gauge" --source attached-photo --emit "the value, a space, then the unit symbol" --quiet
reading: 3.5 bar
